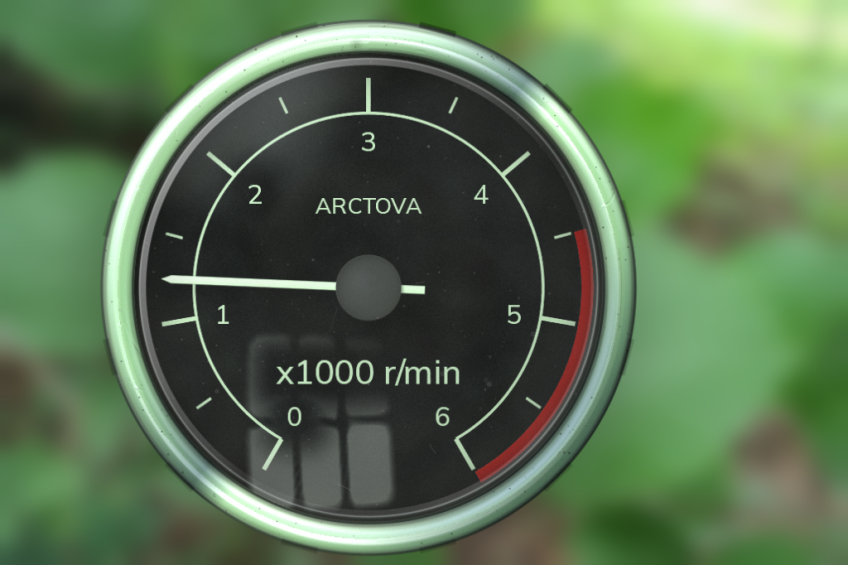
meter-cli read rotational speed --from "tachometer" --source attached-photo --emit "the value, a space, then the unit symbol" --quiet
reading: 1250 rpm
